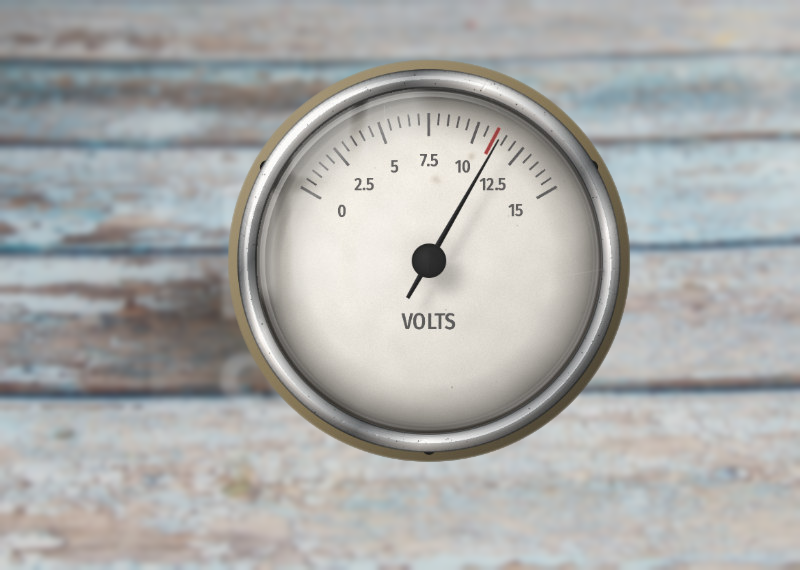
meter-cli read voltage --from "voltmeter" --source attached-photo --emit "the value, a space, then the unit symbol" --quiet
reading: 11.25 V
